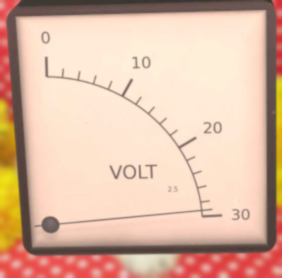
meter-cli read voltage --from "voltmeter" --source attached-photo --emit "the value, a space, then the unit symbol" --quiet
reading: 29 V
